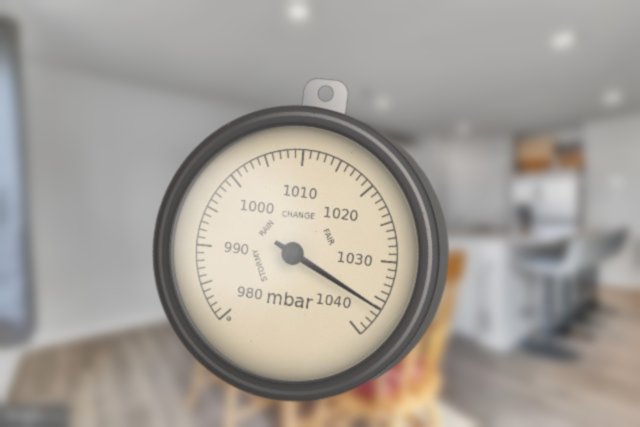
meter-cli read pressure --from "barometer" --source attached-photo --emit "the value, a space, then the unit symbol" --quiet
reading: 1036 mbar
